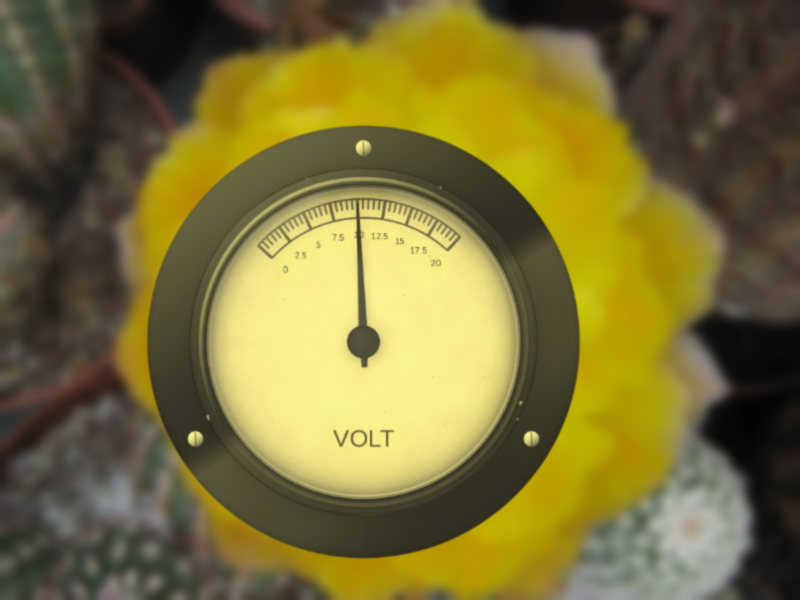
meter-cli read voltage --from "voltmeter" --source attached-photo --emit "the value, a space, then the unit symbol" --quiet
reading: 10 V
